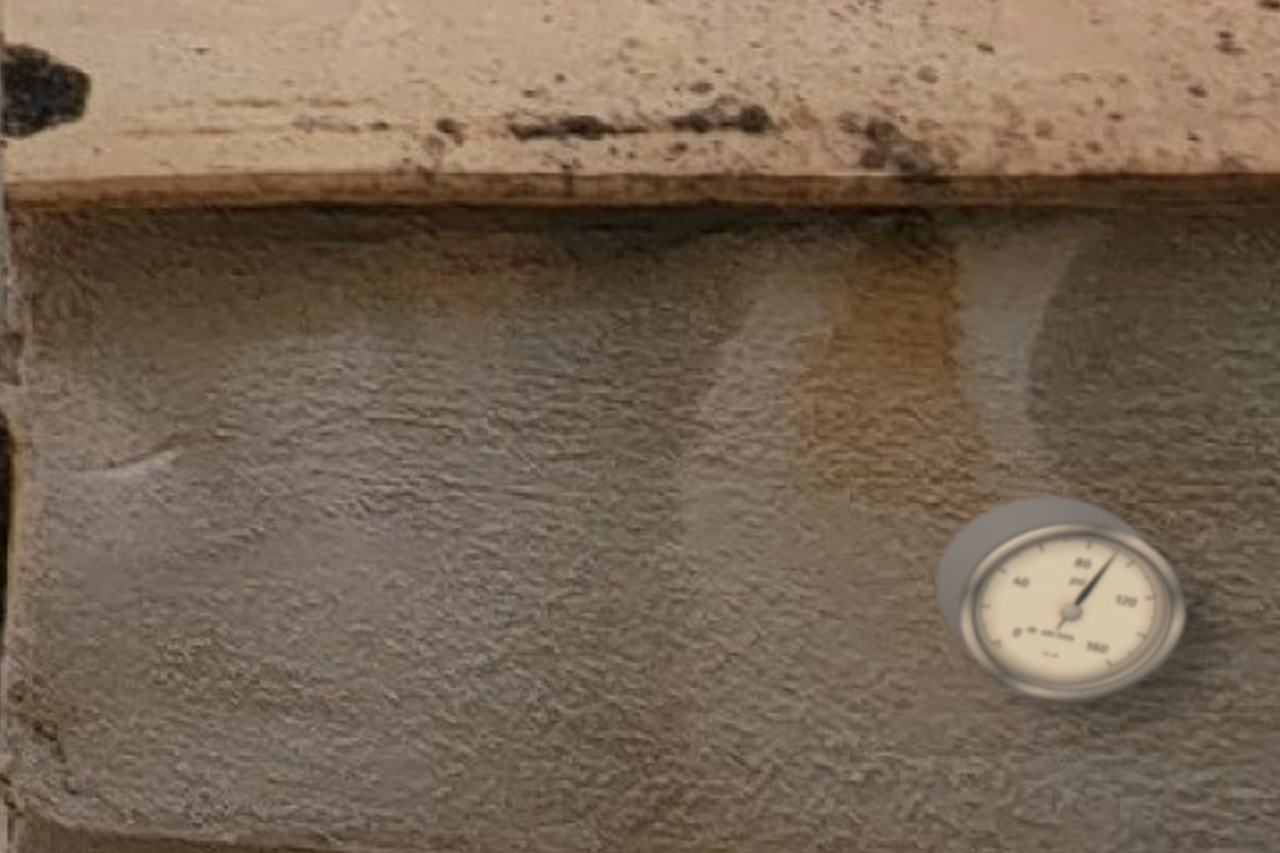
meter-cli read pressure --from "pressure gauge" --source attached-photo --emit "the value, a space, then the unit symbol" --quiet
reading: 90 psi
